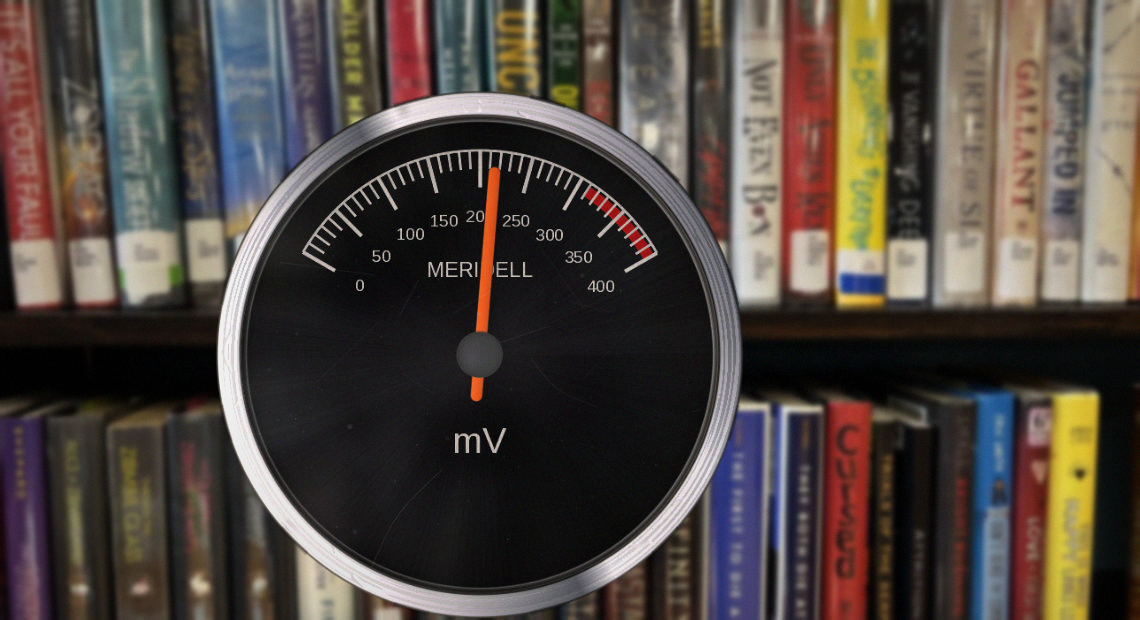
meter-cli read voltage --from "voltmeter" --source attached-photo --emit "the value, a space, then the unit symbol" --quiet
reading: 215 mV
